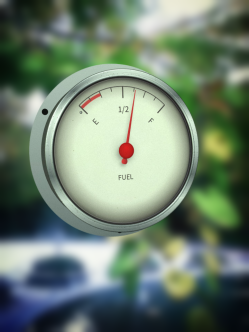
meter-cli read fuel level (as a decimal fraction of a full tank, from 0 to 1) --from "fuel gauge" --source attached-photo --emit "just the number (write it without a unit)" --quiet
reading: 0.625
